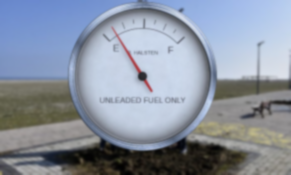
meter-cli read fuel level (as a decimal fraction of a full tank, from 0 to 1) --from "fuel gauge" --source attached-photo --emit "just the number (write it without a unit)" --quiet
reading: 0.125
